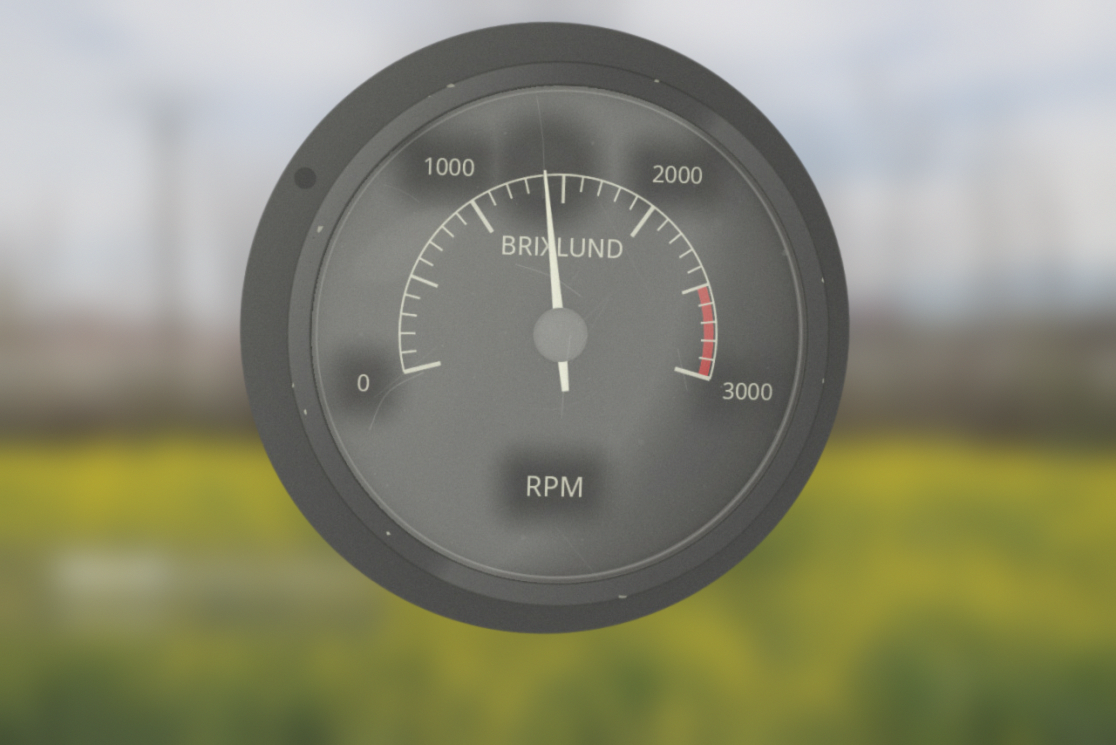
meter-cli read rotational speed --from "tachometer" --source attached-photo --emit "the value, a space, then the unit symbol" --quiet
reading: 1400 rpm
